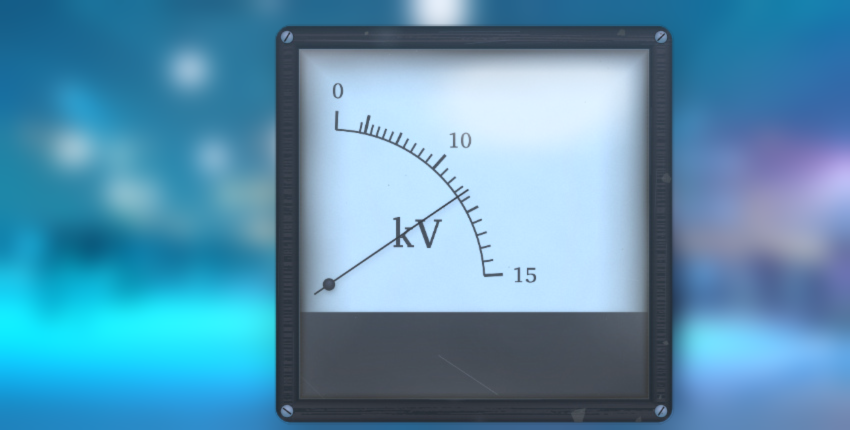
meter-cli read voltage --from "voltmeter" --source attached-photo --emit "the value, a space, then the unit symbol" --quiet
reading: 11.75 kV
